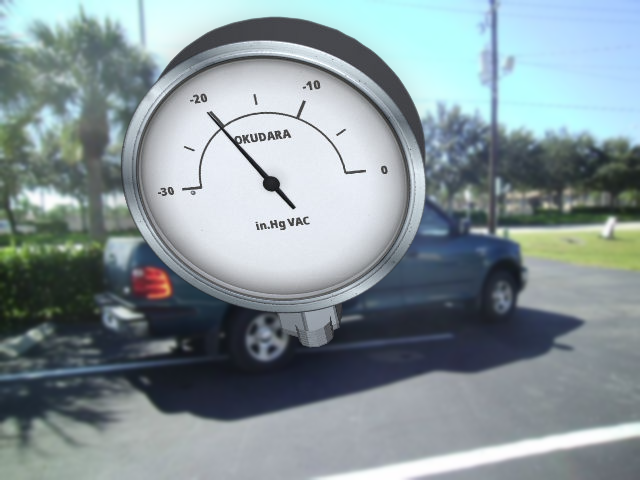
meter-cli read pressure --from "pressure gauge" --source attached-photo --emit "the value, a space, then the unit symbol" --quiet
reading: -20 inHg
